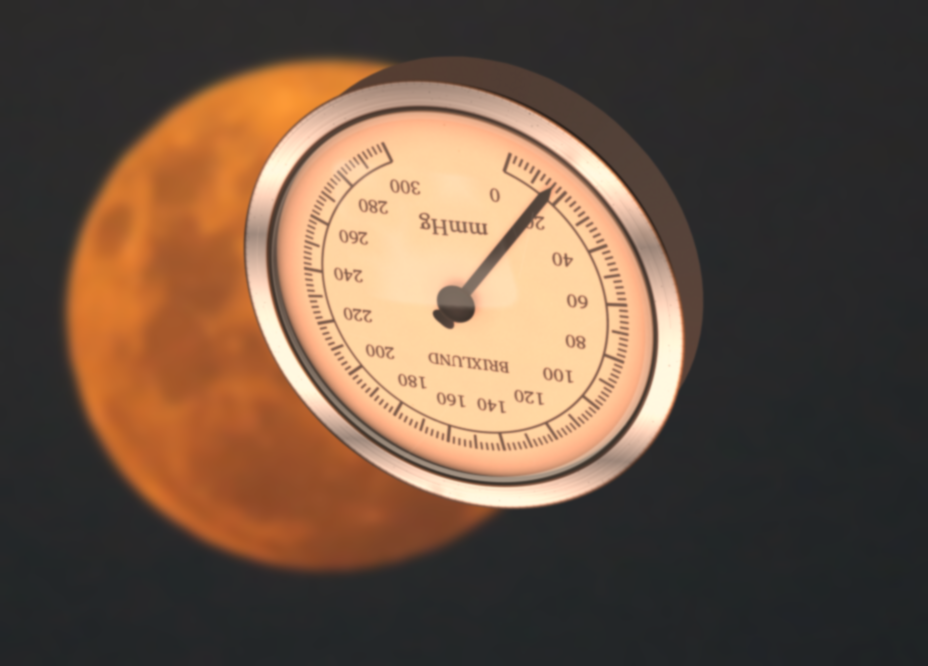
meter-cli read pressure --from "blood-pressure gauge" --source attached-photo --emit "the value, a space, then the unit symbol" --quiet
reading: 16 mmHg
